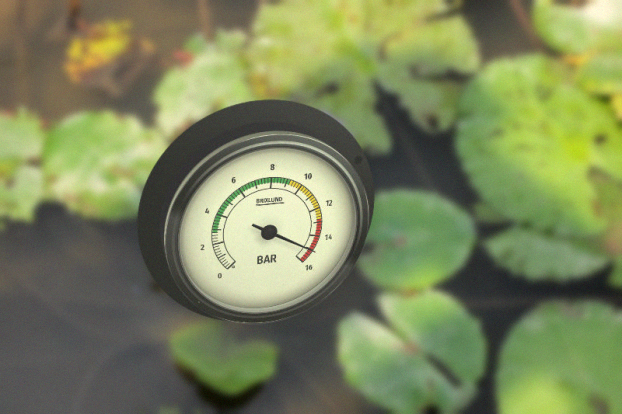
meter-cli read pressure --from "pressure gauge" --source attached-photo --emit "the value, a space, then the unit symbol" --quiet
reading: 15 bar
